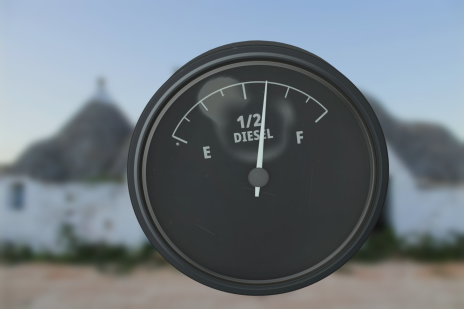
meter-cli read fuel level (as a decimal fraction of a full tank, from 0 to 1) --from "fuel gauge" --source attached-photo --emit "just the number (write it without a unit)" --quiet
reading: 0.625
